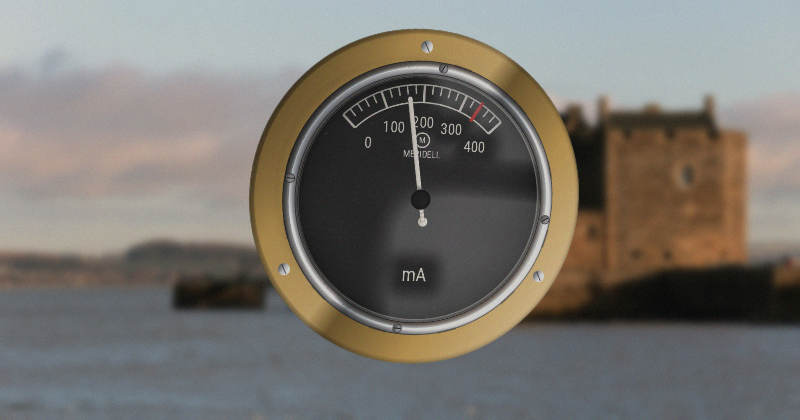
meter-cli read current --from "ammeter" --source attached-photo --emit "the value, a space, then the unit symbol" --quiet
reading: 160 mA
